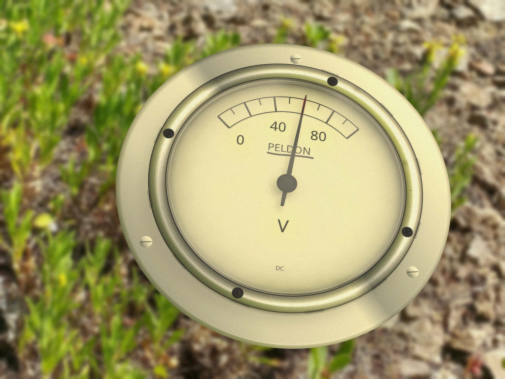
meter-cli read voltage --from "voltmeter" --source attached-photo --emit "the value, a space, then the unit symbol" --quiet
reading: 60 V
